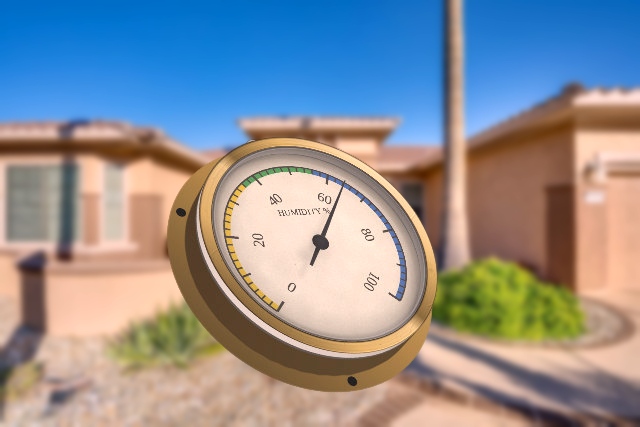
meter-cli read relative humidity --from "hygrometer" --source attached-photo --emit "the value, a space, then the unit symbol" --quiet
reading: 64 %
